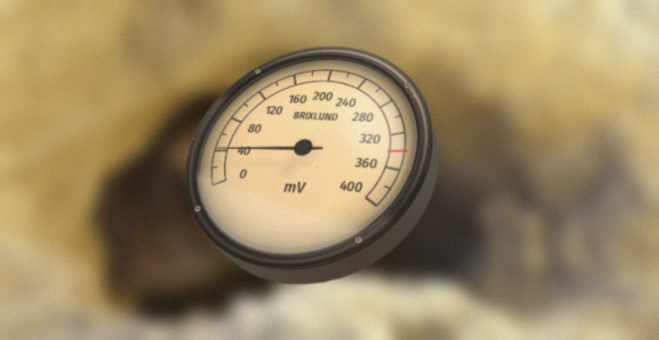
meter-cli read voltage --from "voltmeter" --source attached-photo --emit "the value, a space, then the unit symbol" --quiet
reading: 40 mV
